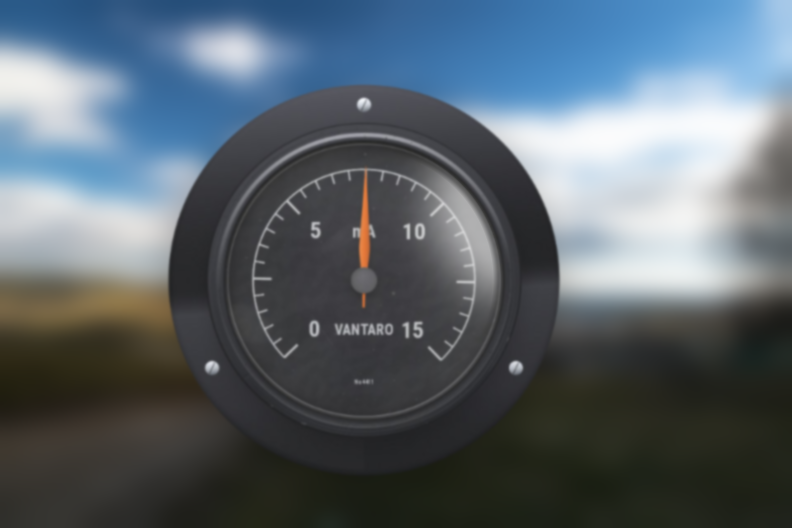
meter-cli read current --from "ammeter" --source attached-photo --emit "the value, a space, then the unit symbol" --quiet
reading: 7.5 mA
